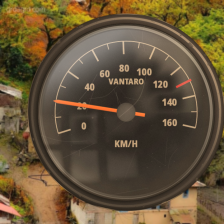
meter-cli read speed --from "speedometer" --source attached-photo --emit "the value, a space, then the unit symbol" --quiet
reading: 20 km/h
